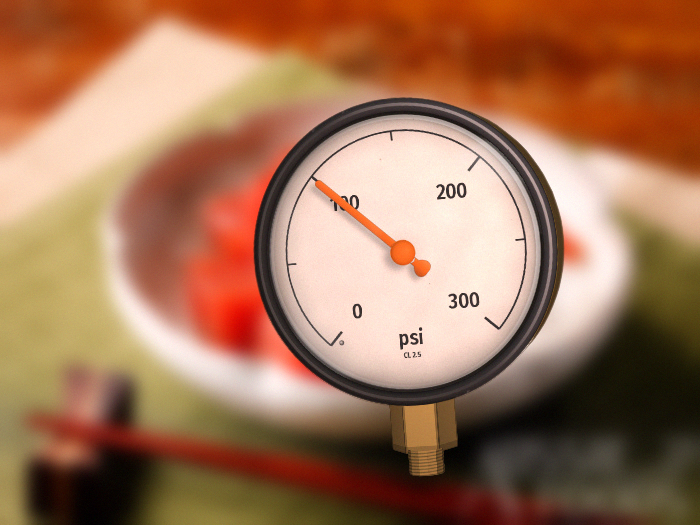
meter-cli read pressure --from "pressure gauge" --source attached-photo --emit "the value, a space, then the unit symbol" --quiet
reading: 100 psi
